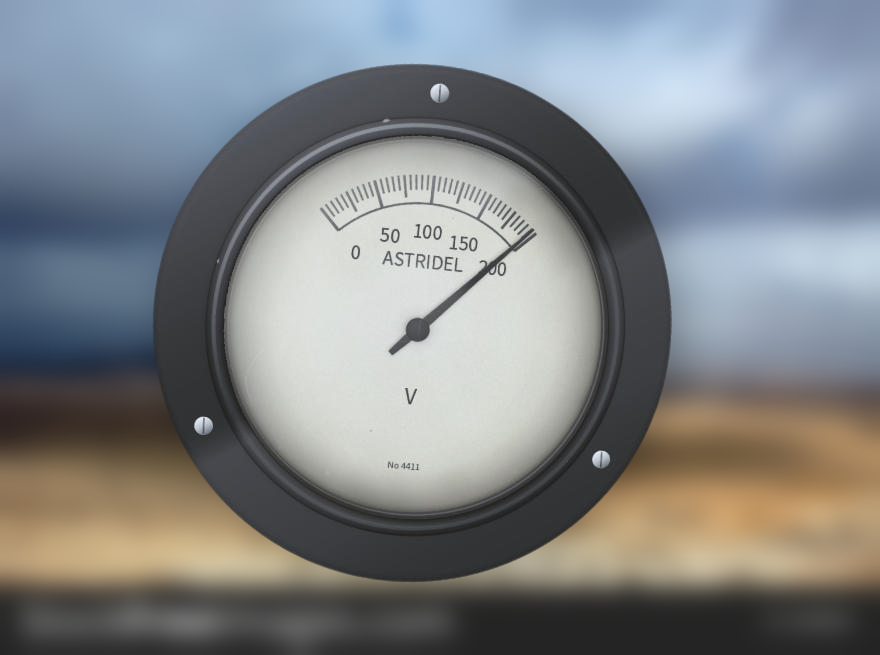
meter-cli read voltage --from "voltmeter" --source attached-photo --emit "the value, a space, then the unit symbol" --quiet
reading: 195 V
